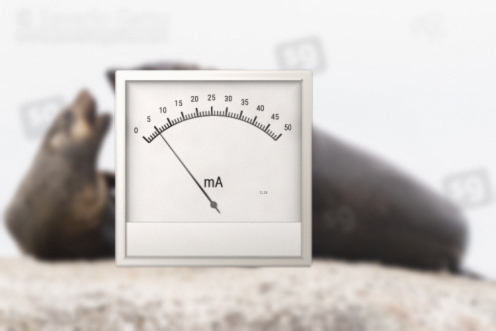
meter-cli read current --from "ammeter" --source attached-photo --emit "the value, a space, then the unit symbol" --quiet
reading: 5 mA
